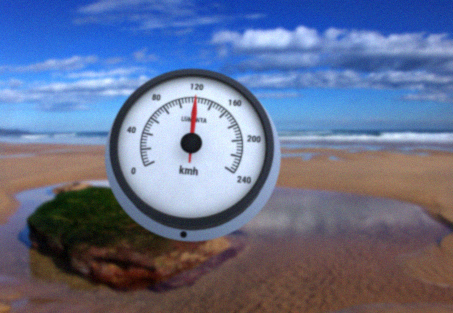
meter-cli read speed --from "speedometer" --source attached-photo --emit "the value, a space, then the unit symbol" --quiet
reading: 120 km/h
